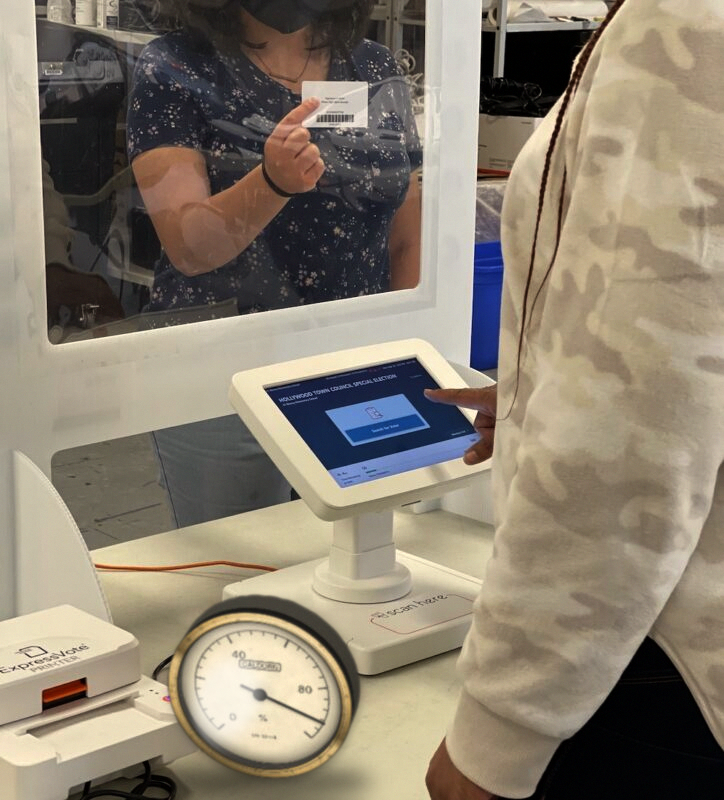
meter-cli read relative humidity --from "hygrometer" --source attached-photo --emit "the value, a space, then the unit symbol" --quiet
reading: 92 %
